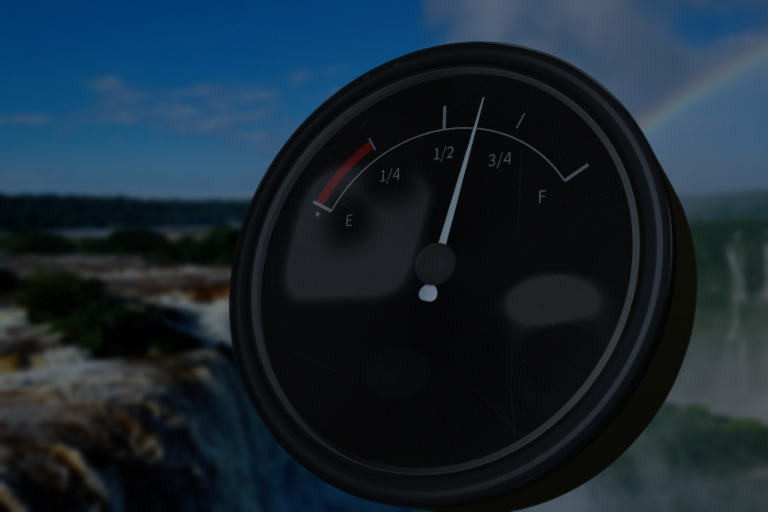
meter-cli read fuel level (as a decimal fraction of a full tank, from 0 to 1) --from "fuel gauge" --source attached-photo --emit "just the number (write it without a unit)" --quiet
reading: 0.625
